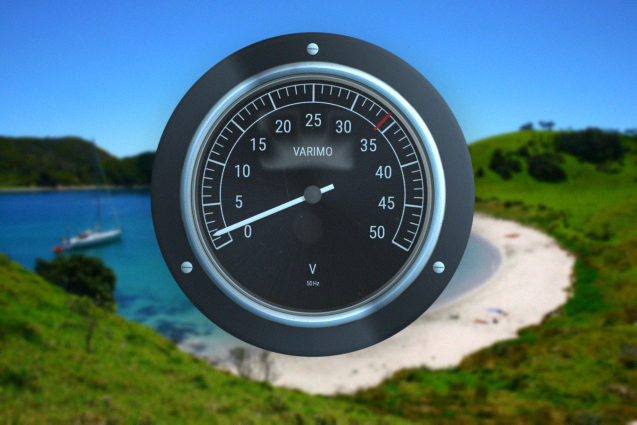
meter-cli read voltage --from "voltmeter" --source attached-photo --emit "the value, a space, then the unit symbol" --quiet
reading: 1.5 V
